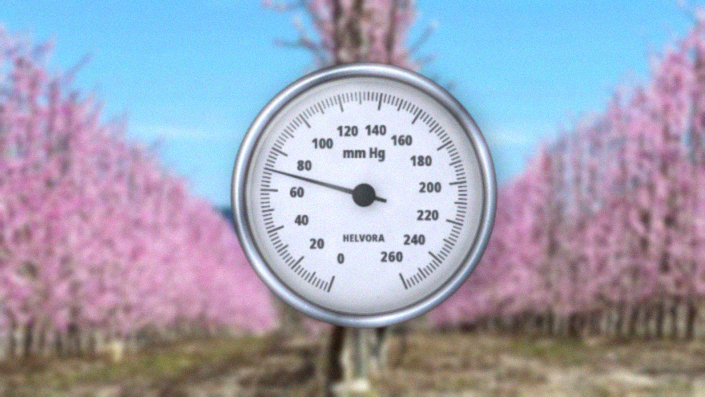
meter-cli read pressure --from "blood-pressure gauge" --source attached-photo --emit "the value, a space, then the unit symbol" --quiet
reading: 70 mmHg
